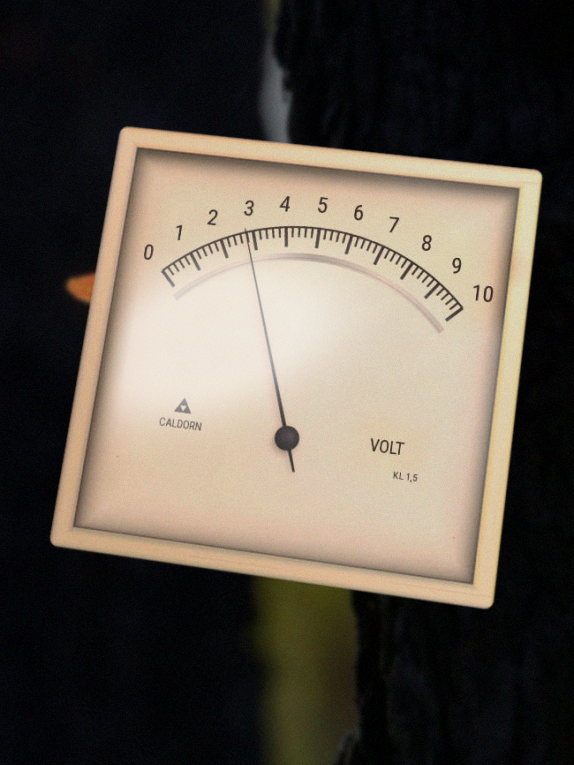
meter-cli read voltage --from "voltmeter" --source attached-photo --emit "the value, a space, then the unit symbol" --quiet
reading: 2.8 V
